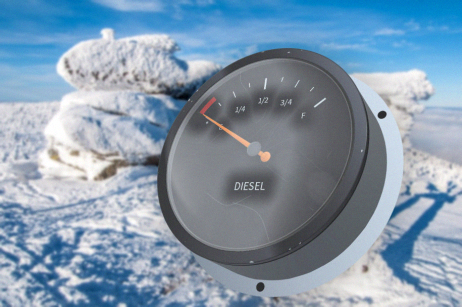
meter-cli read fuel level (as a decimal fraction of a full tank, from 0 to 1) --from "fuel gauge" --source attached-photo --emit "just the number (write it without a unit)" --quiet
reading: 0
